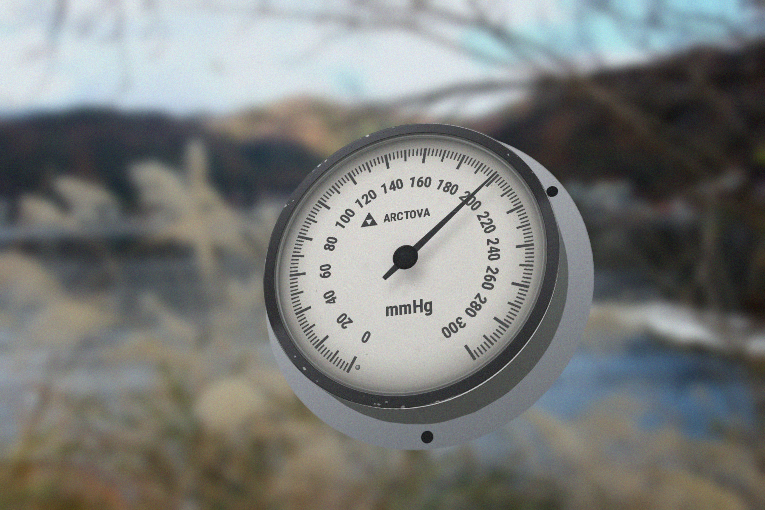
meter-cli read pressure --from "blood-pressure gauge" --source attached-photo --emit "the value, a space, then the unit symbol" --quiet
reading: 200 mmHg
